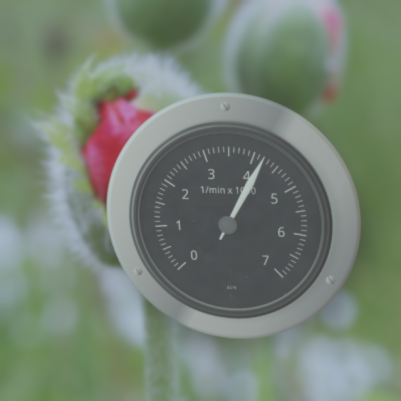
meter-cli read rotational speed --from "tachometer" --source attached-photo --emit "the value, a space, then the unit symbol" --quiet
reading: 4200 rpm
